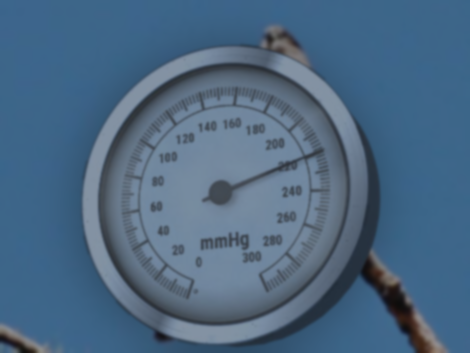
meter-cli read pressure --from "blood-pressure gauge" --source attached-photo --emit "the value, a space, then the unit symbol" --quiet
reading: 220 mmHg
